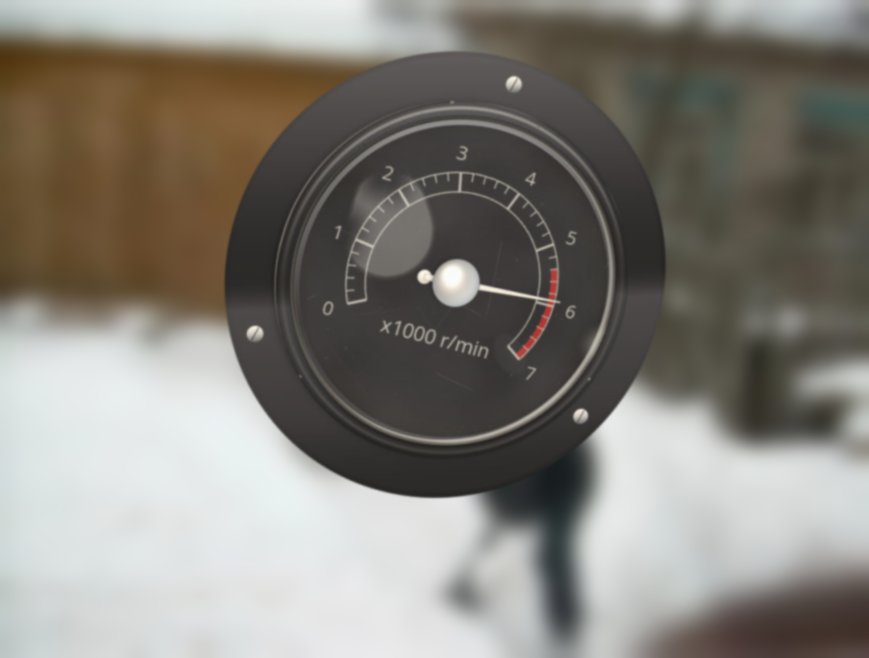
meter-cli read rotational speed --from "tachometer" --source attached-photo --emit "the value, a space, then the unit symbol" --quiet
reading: 5900 rpm
